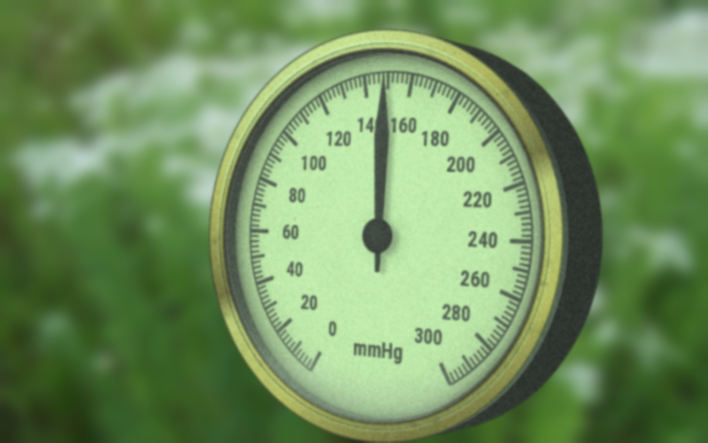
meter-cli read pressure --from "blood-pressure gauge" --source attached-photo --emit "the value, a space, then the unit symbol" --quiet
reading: 150 mmHg
